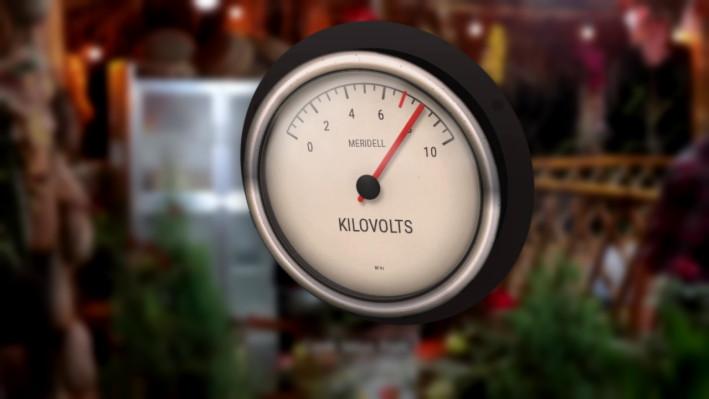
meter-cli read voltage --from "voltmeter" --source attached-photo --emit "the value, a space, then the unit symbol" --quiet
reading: 8 kV
